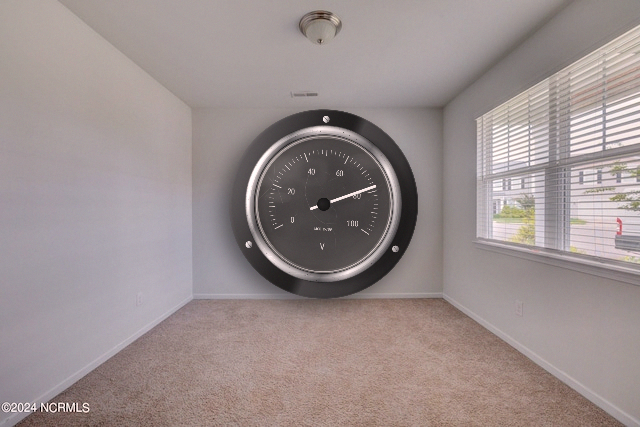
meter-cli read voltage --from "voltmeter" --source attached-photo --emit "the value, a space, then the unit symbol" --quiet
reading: 78 V
